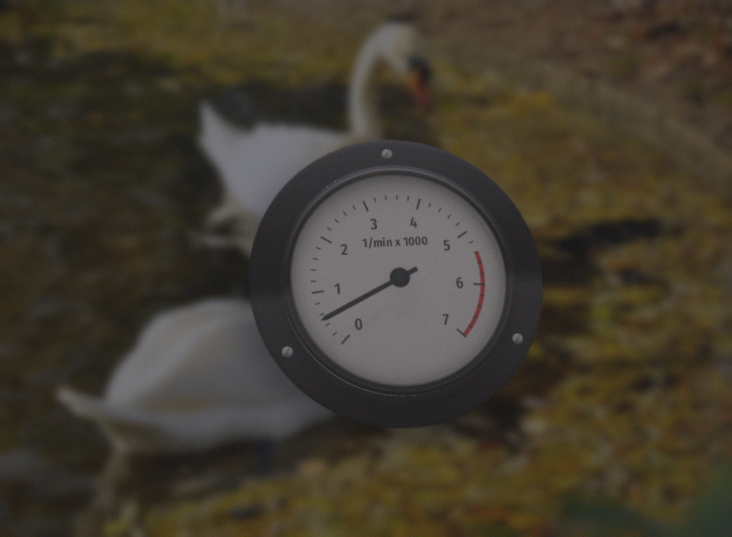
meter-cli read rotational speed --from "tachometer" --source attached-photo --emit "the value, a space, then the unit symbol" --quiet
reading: 500 rpm
